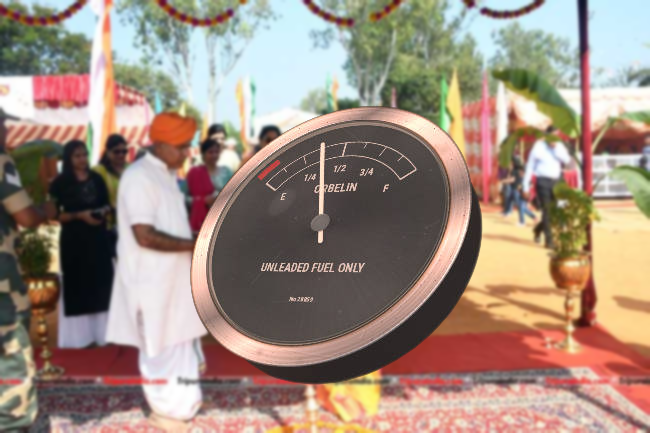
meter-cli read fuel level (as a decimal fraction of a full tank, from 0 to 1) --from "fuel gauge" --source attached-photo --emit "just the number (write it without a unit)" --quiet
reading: 0.375
